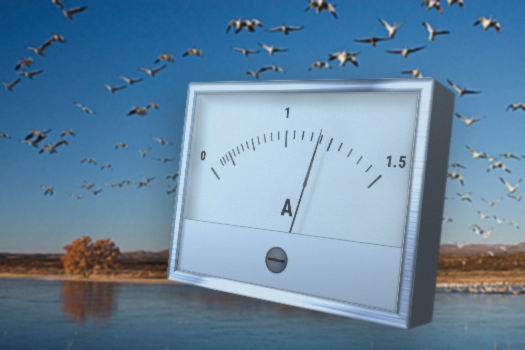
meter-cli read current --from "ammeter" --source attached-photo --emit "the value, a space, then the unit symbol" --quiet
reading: 1.2 A
